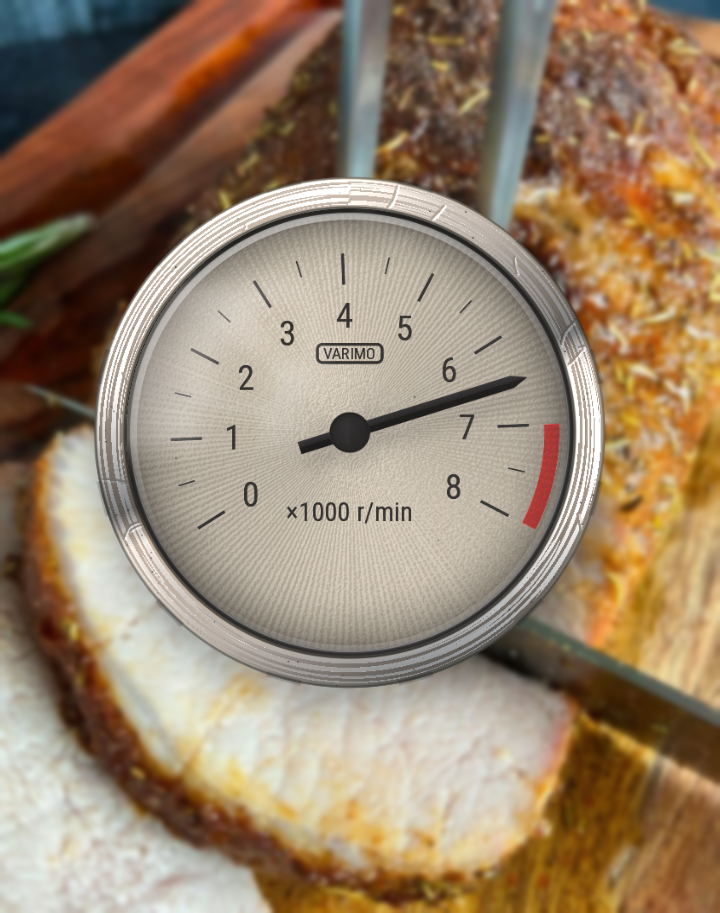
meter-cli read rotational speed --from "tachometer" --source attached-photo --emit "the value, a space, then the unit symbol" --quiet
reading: 6500 rpm
